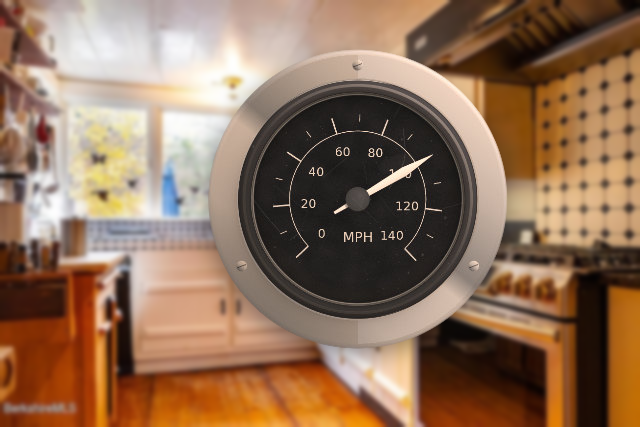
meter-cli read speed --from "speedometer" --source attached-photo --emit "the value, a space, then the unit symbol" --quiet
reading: 100 mph
